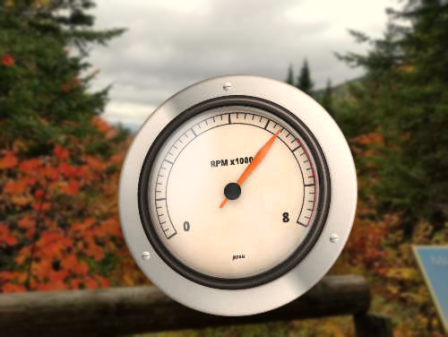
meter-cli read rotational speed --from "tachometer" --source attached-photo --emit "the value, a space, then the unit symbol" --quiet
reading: 5400 rpm
